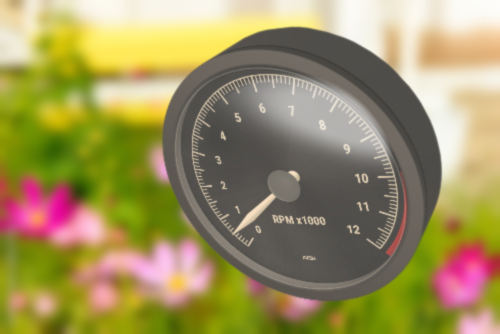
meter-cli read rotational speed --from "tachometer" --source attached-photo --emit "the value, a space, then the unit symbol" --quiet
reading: 500 rpm
